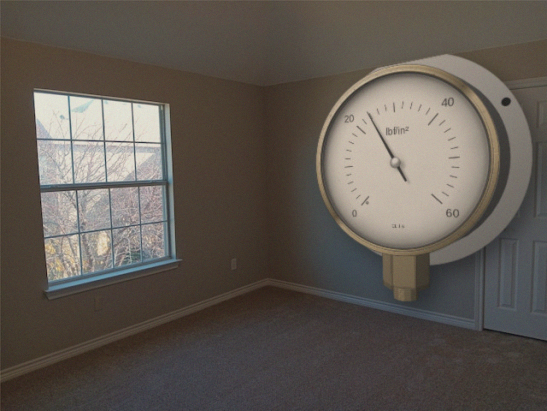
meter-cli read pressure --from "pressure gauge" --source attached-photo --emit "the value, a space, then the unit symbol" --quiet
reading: 24 psi
